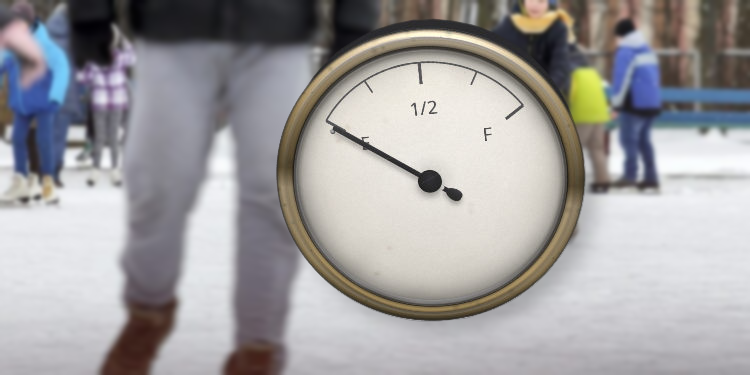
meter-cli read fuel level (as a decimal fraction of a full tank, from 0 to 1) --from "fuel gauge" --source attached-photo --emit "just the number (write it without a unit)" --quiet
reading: 0
